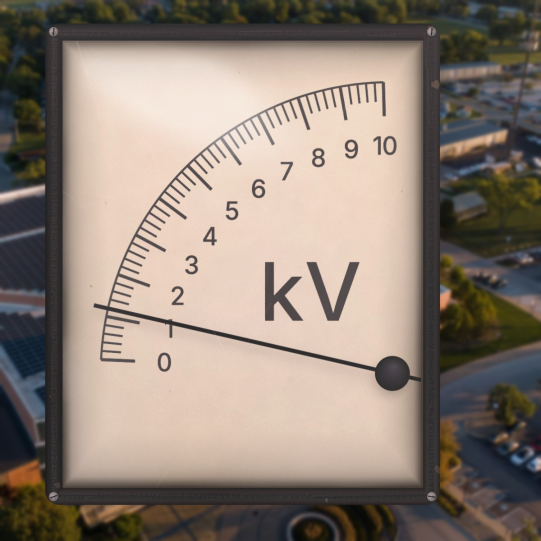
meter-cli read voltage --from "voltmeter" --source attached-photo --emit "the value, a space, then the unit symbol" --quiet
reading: 1.2 kV
